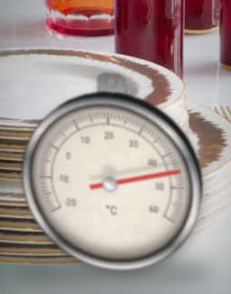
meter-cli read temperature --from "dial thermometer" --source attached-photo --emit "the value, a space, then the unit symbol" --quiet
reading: 45 °C
